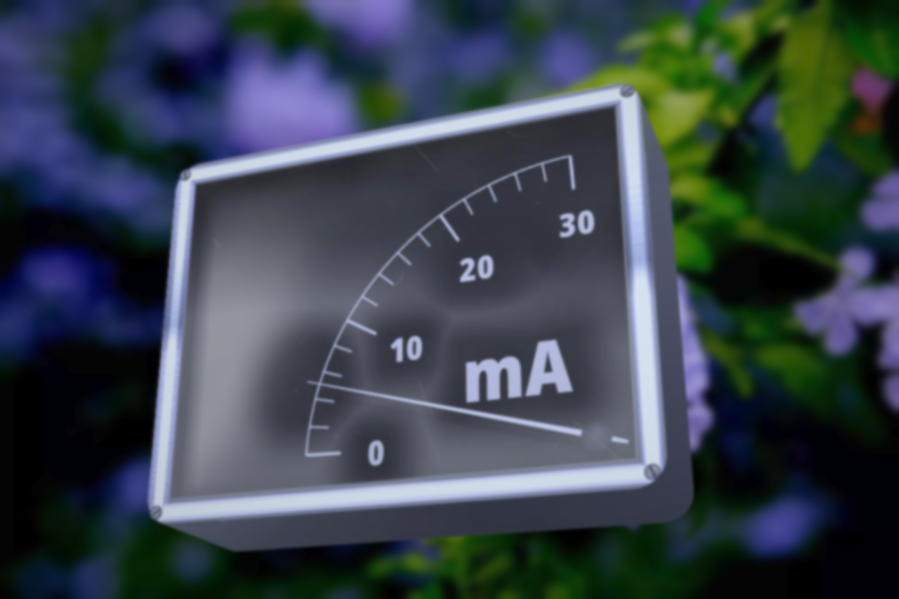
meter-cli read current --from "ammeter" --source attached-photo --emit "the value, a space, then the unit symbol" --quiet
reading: 5 mA
